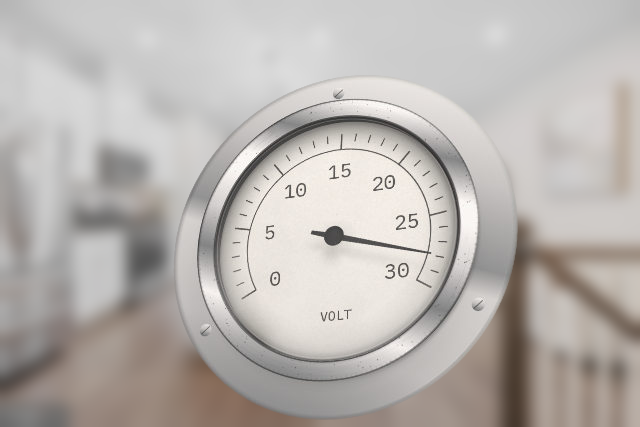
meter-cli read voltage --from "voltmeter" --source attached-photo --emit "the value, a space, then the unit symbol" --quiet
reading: 28 V
